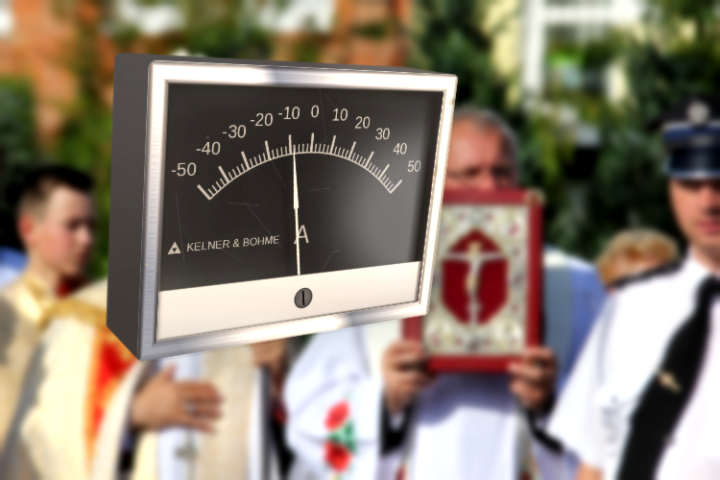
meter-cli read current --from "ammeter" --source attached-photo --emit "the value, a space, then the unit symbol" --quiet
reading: -10 A
